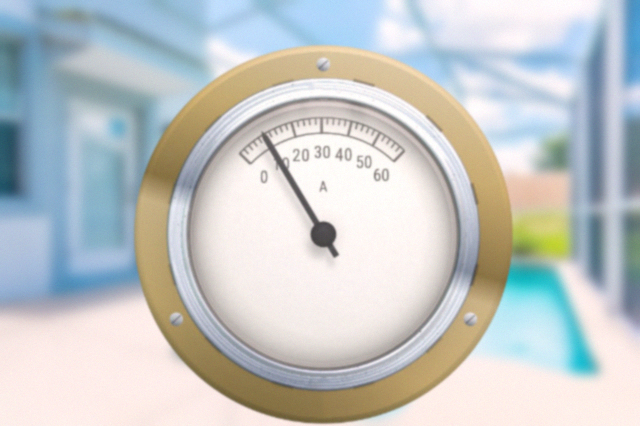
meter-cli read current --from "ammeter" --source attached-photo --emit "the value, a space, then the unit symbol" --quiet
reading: 10 A
